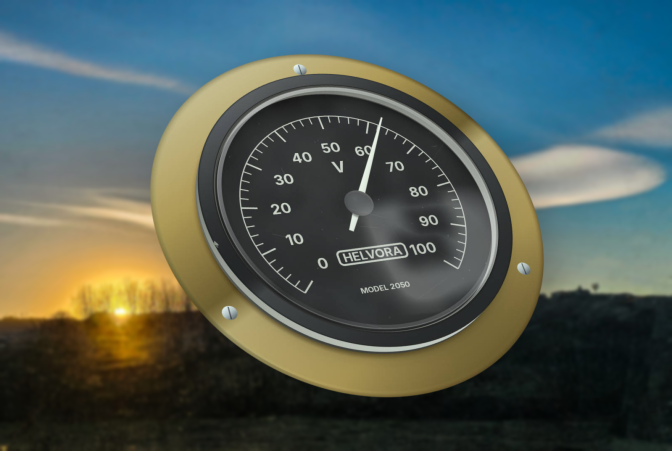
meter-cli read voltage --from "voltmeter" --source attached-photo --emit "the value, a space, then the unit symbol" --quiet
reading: 62 V
